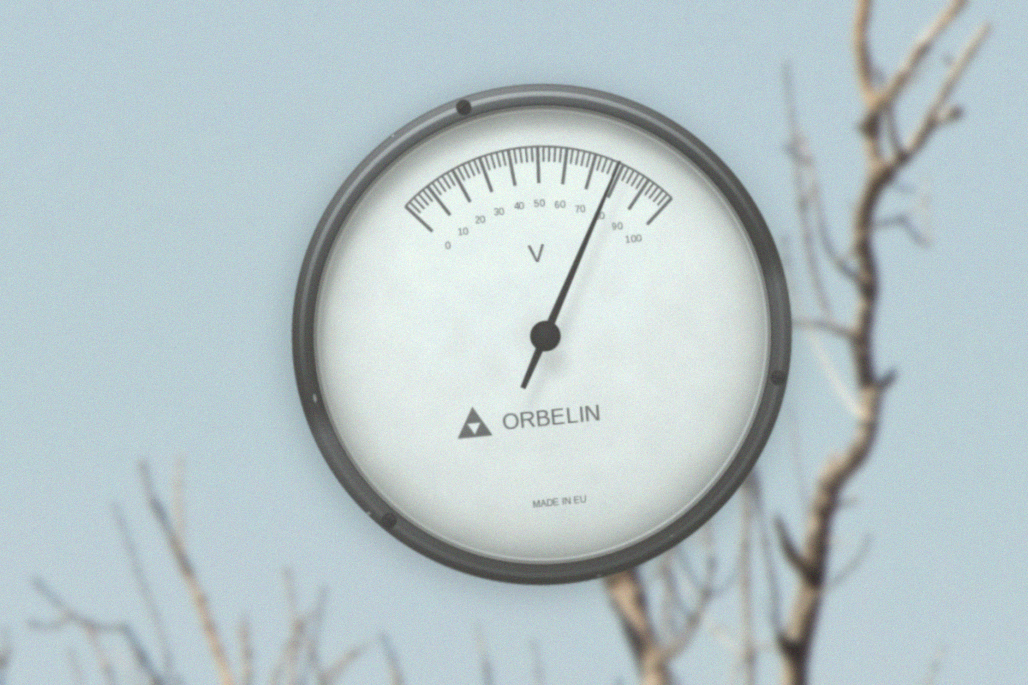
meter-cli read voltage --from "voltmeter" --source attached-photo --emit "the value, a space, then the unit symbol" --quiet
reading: 78 V
